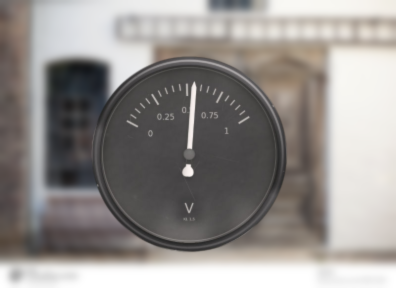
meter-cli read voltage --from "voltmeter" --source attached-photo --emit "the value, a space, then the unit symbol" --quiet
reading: 0.55 V
